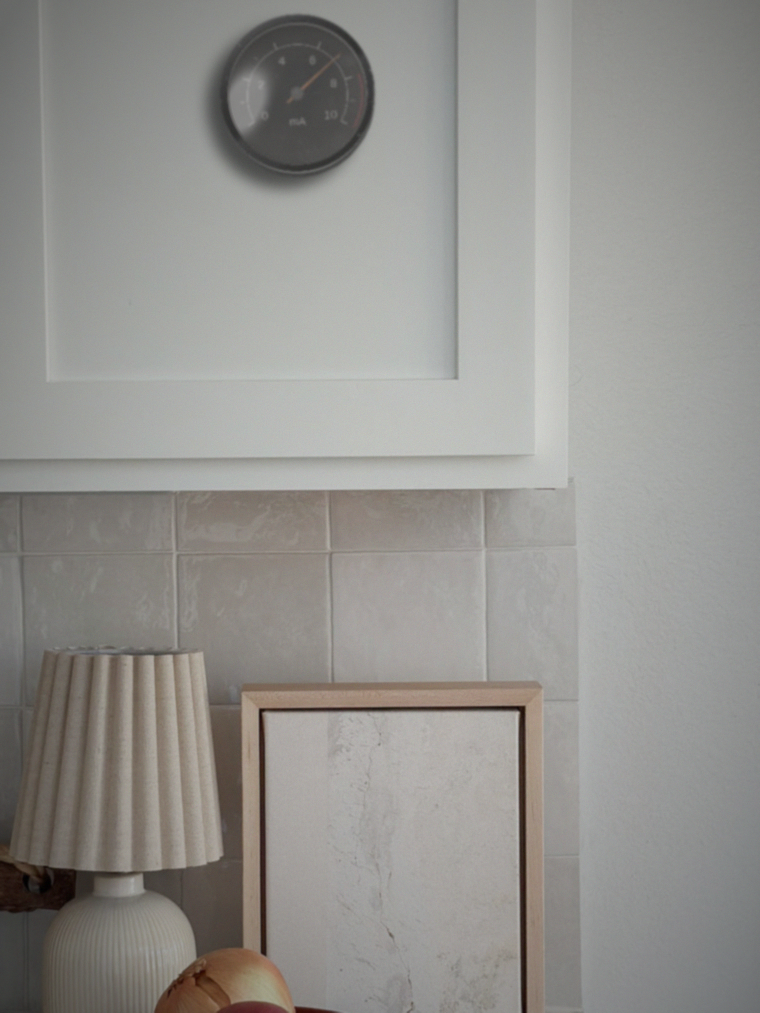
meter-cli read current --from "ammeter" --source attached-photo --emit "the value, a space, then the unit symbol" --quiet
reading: 7 mA
